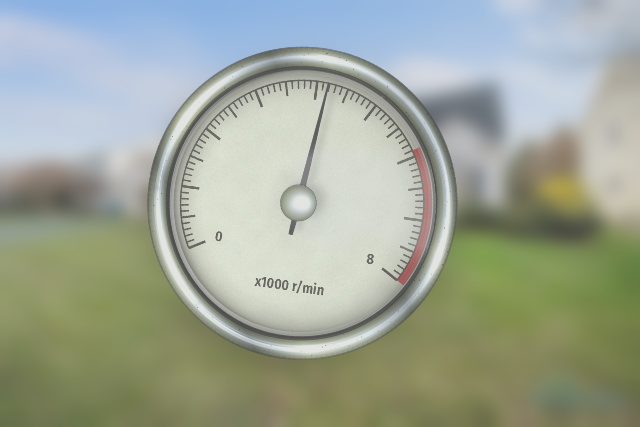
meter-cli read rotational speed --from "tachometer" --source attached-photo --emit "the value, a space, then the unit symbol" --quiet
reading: 4200 rpm
